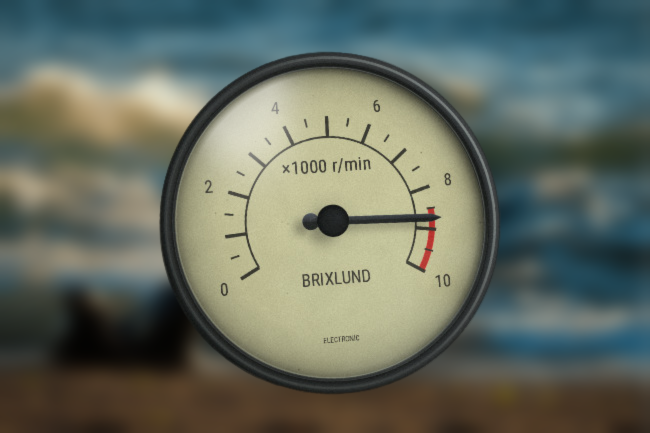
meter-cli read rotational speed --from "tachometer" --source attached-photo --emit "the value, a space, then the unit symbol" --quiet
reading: 8750 rpm
